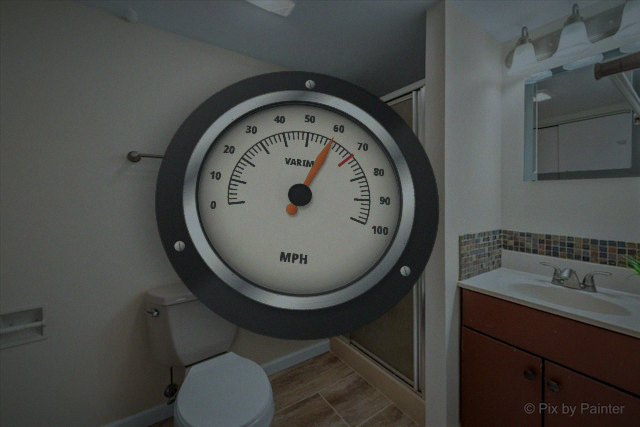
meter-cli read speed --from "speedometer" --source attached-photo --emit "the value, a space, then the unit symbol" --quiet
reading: 60 mph
